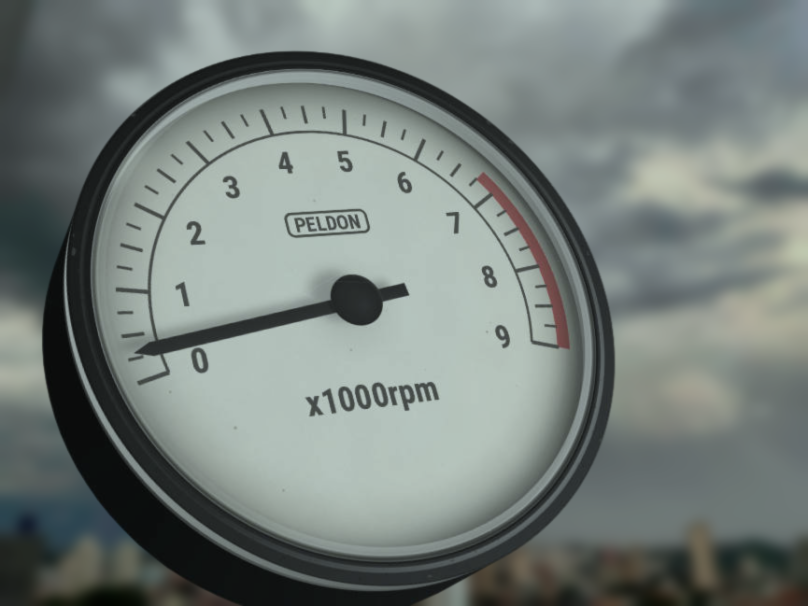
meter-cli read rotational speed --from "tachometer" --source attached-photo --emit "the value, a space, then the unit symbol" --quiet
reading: 250 rpm
